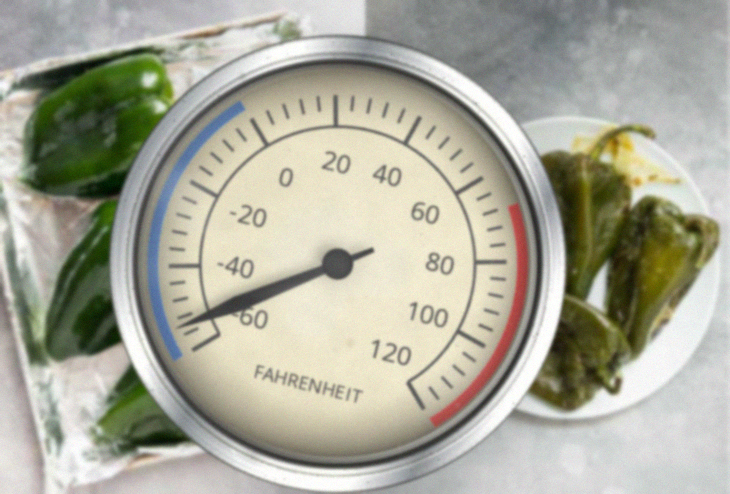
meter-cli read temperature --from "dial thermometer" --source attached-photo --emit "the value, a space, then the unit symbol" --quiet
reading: -54 °F
